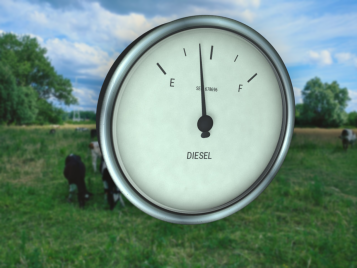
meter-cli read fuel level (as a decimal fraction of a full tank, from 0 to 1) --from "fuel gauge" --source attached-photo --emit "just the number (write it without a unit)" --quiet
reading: 0.375
